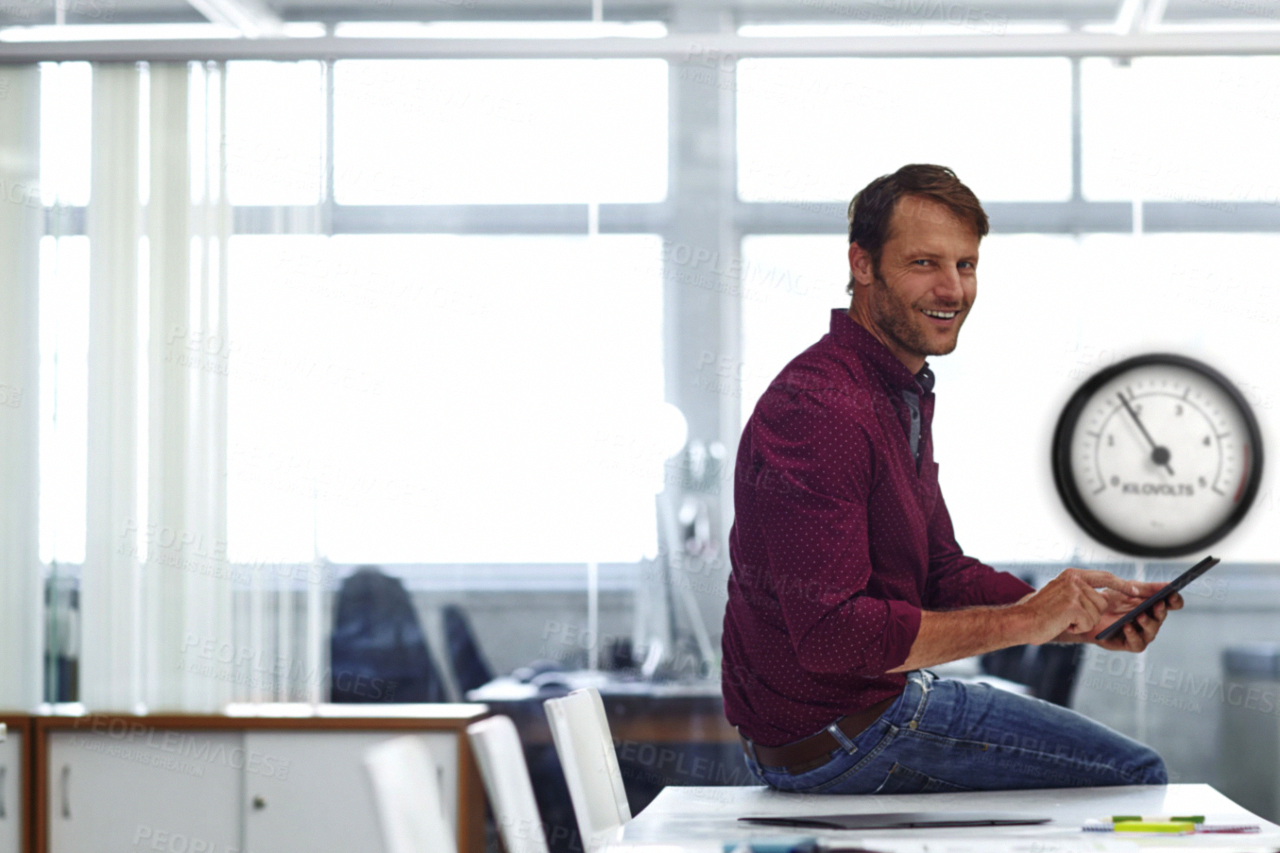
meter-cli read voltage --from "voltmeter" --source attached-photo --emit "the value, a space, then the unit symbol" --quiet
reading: 1.8 kV
